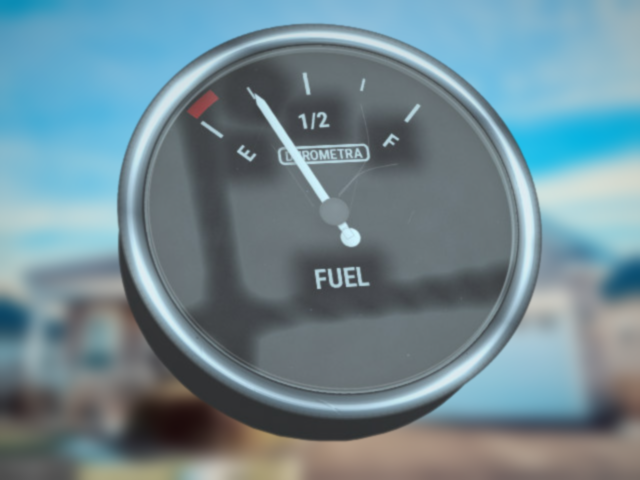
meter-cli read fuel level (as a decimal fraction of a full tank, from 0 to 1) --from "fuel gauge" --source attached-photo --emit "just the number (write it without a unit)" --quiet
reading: 0.25
